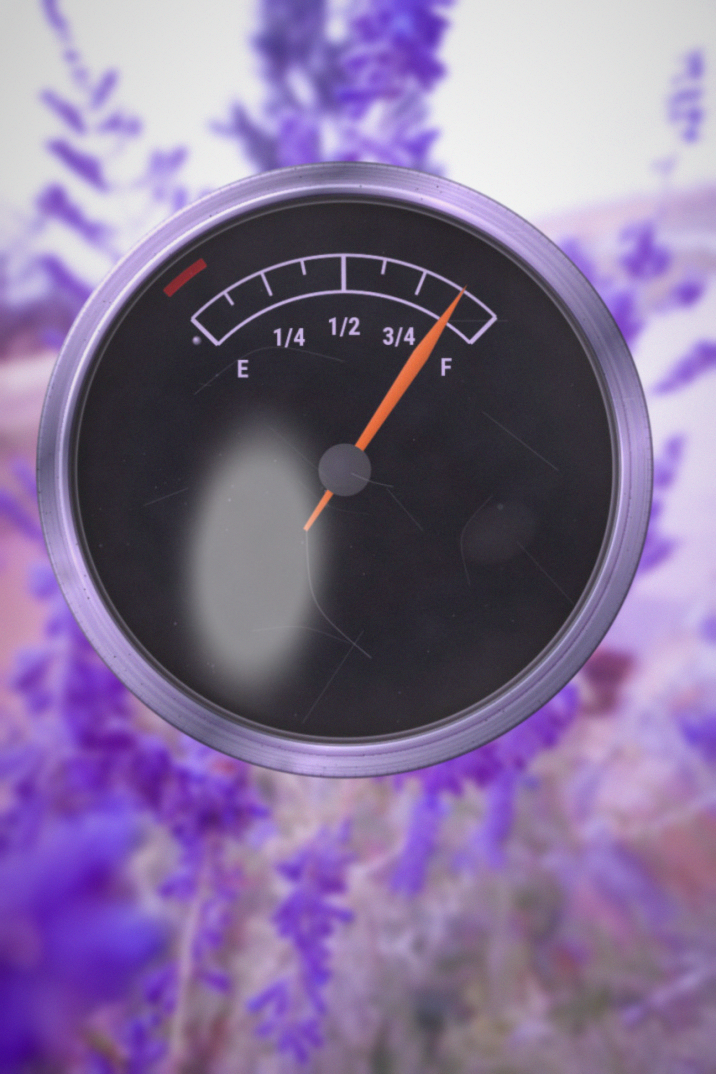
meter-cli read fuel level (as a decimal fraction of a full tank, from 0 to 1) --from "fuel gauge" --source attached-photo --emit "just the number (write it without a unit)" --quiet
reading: 0.875
